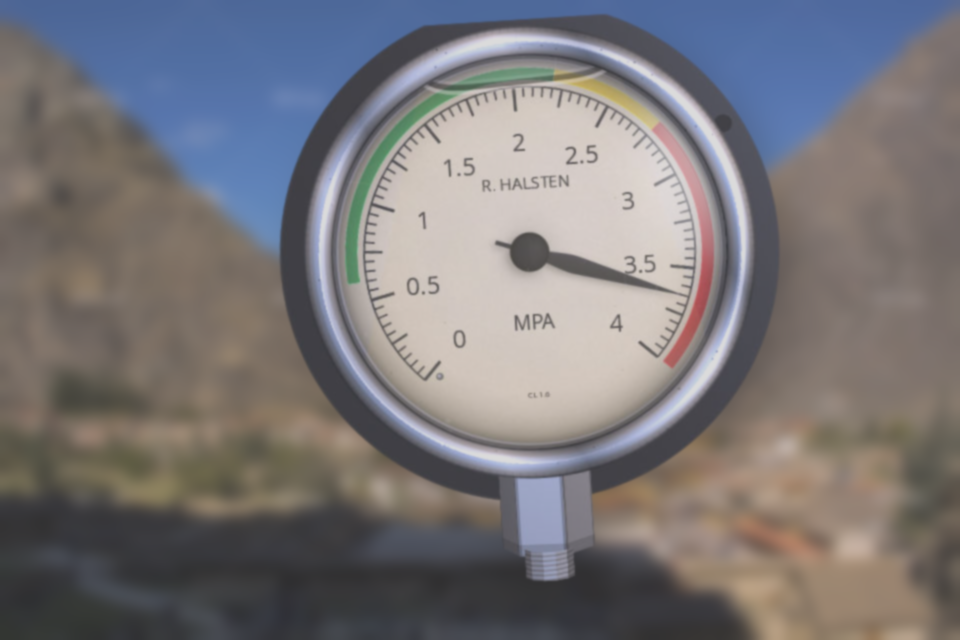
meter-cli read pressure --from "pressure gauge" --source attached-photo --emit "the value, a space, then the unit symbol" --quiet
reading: 3.65 MPa
